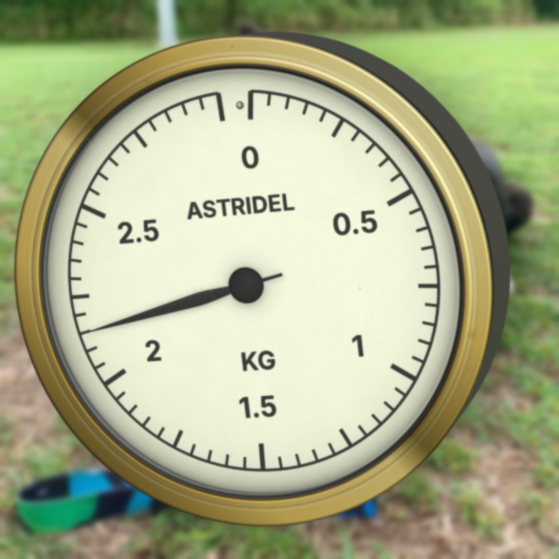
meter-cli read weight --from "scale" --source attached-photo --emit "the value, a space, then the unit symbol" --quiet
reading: 2.15 kg
